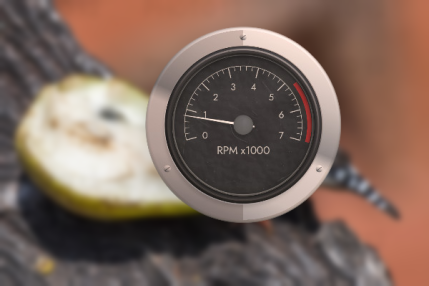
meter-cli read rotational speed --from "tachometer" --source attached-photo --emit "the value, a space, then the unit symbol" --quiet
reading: 800 rpm
